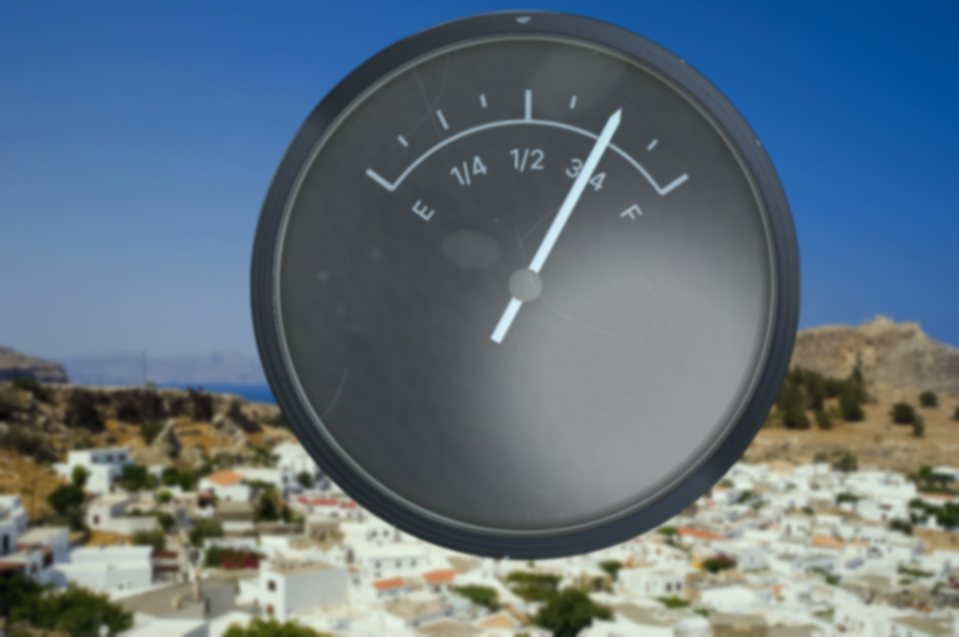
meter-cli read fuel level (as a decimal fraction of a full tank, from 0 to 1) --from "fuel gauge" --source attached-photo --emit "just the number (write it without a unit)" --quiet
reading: 0.75
